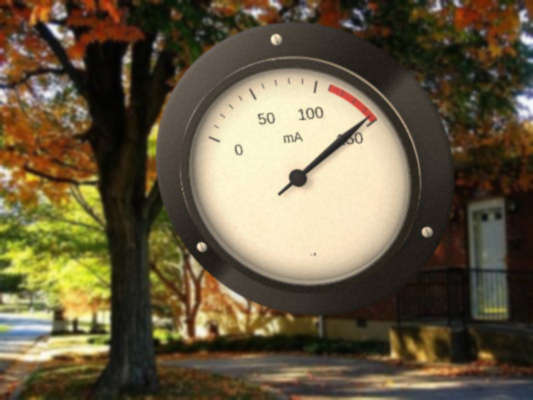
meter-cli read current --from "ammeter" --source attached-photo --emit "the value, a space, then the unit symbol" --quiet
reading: 145 mA
